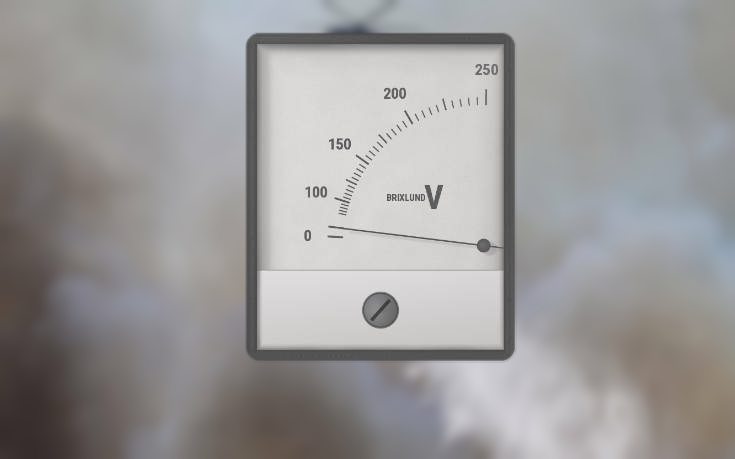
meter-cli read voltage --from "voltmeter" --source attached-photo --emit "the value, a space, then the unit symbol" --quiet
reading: 50 V
